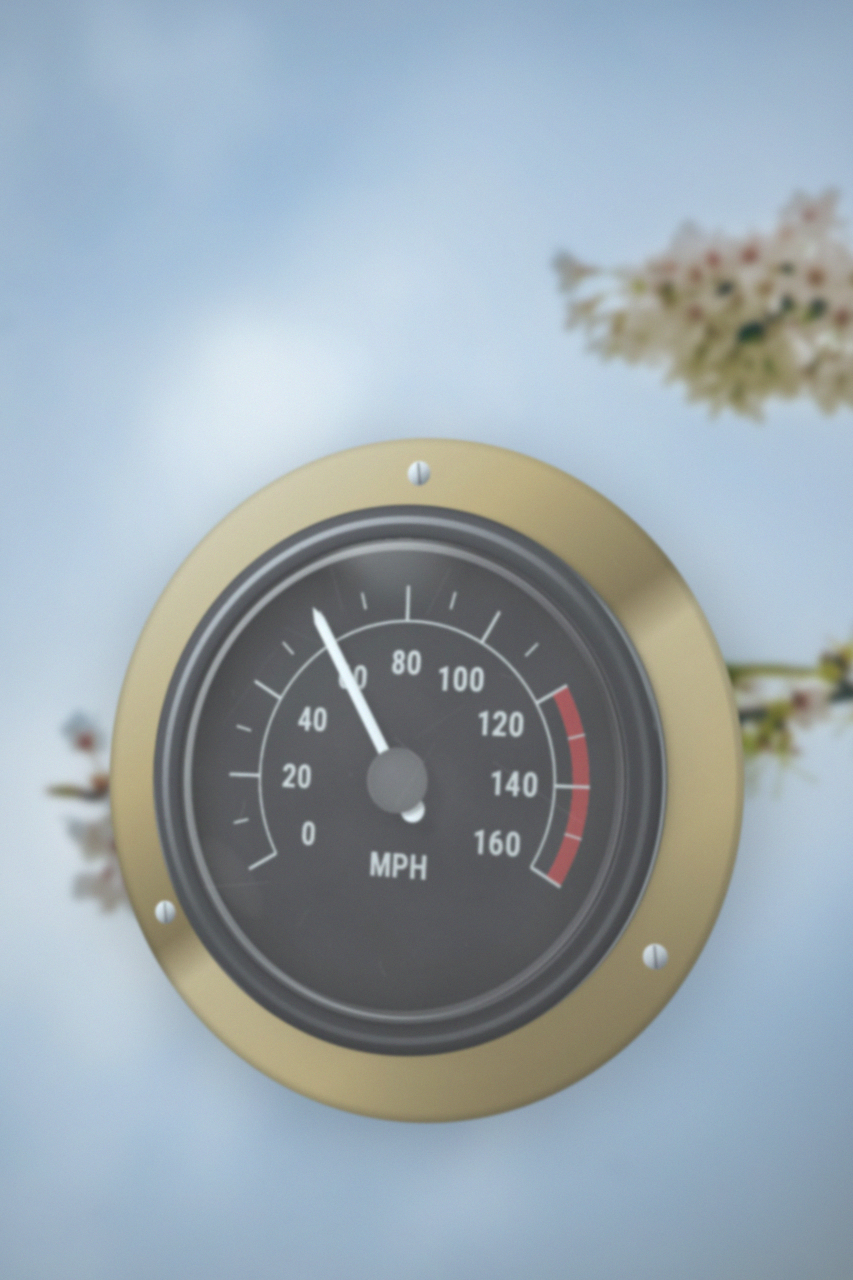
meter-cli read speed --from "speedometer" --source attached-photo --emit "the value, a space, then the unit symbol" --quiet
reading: 60 mph
